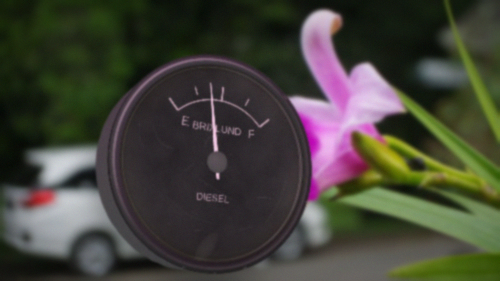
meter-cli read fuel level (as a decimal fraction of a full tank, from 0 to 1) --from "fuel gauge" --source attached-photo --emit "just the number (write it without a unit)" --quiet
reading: 0.375
